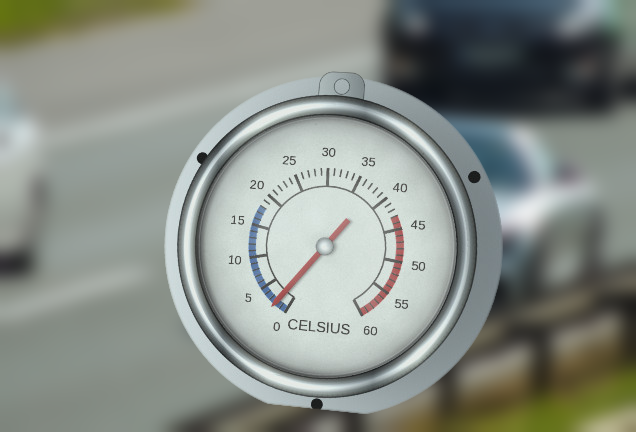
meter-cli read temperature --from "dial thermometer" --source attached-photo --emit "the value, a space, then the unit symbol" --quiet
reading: 2 °C
